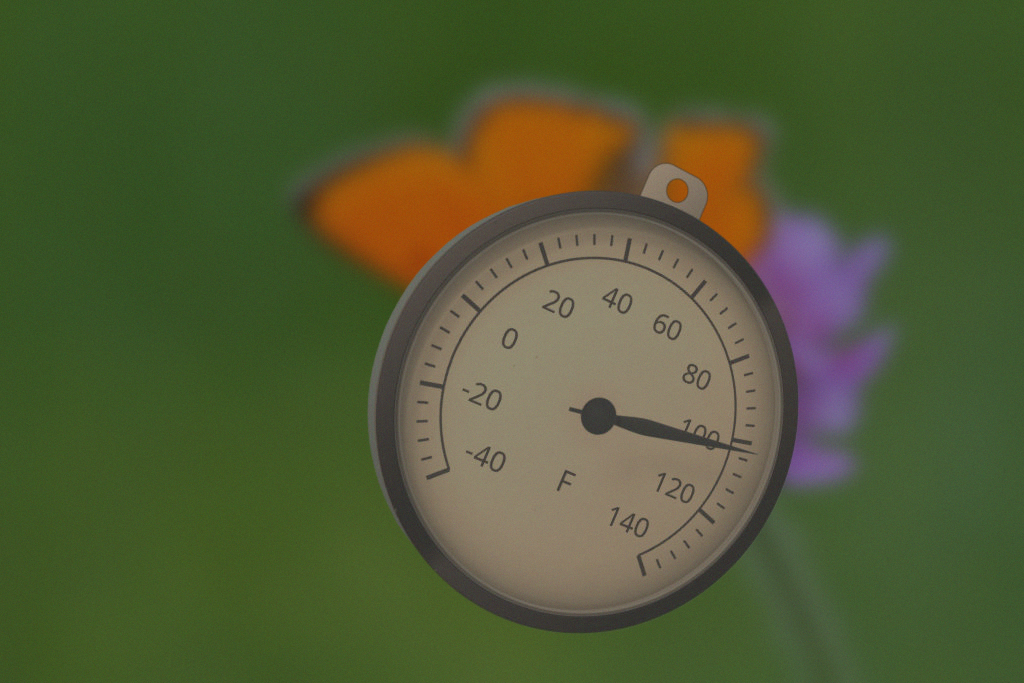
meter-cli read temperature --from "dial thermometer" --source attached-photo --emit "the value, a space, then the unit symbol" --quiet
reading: 102 °F
